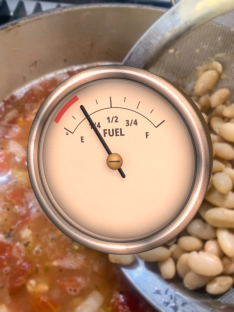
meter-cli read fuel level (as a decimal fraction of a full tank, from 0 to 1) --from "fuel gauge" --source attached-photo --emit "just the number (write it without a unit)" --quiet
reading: 0.25
